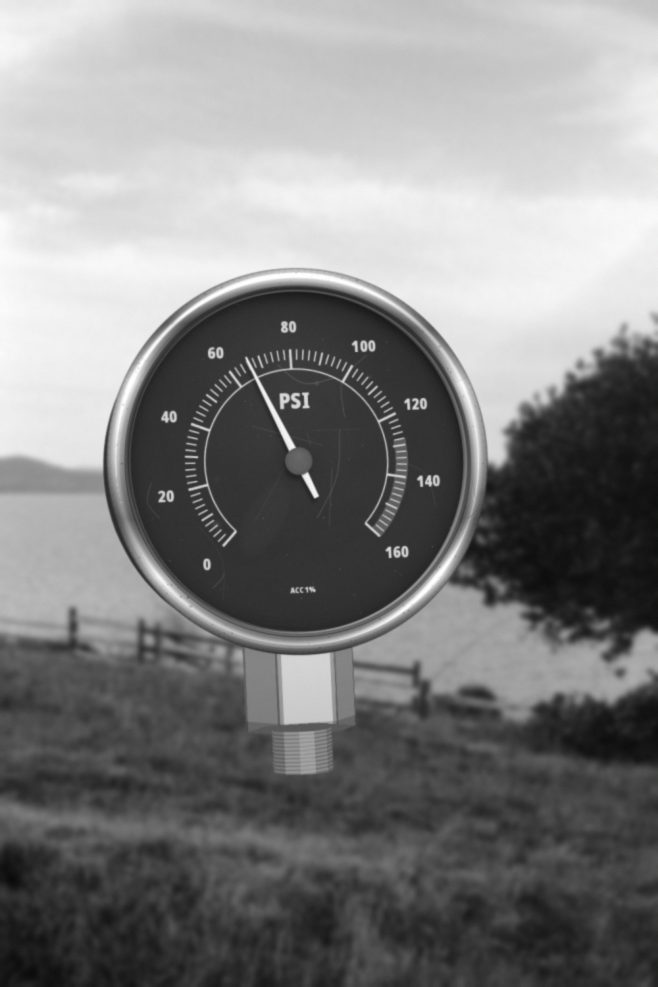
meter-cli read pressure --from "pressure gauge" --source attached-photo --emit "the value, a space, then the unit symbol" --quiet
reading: 66 psi
